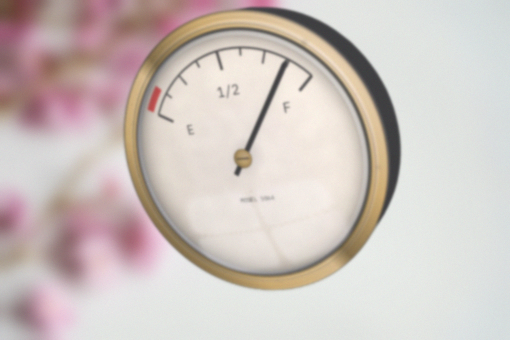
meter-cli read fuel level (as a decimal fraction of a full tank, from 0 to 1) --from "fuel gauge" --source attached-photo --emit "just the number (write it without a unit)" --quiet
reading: 0.875
